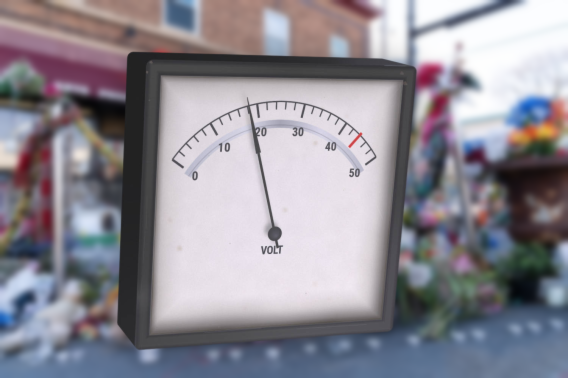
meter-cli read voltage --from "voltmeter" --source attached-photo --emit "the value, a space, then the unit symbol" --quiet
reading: 18 V
